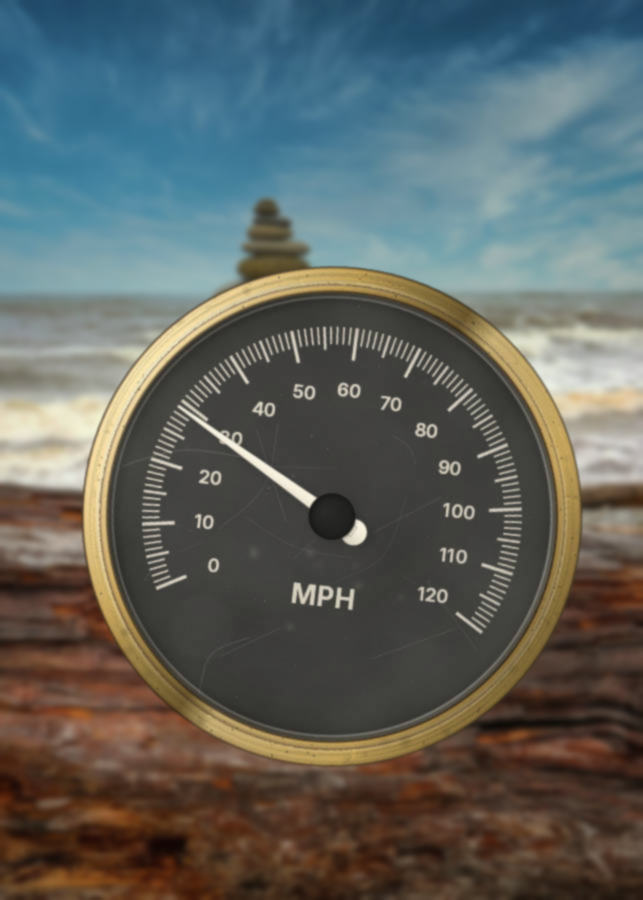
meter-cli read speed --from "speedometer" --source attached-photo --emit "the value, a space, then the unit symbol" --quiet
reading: 29 mph
